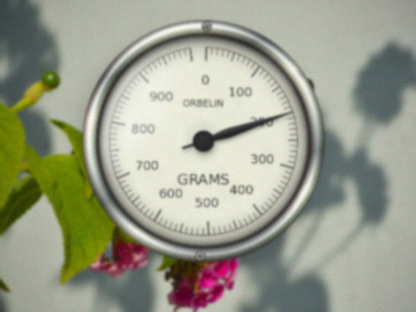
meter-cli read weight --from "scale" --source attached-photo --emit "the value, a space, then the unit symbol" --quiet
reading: 200 g
